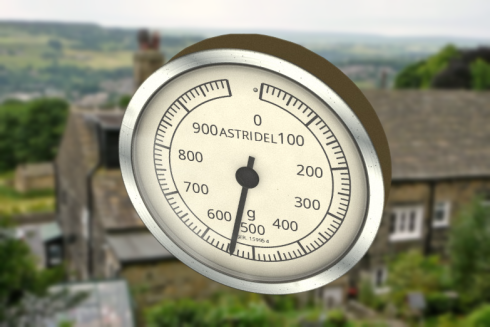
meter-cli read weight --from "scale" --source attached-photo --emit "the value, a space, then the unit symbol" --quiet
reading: 540 g
